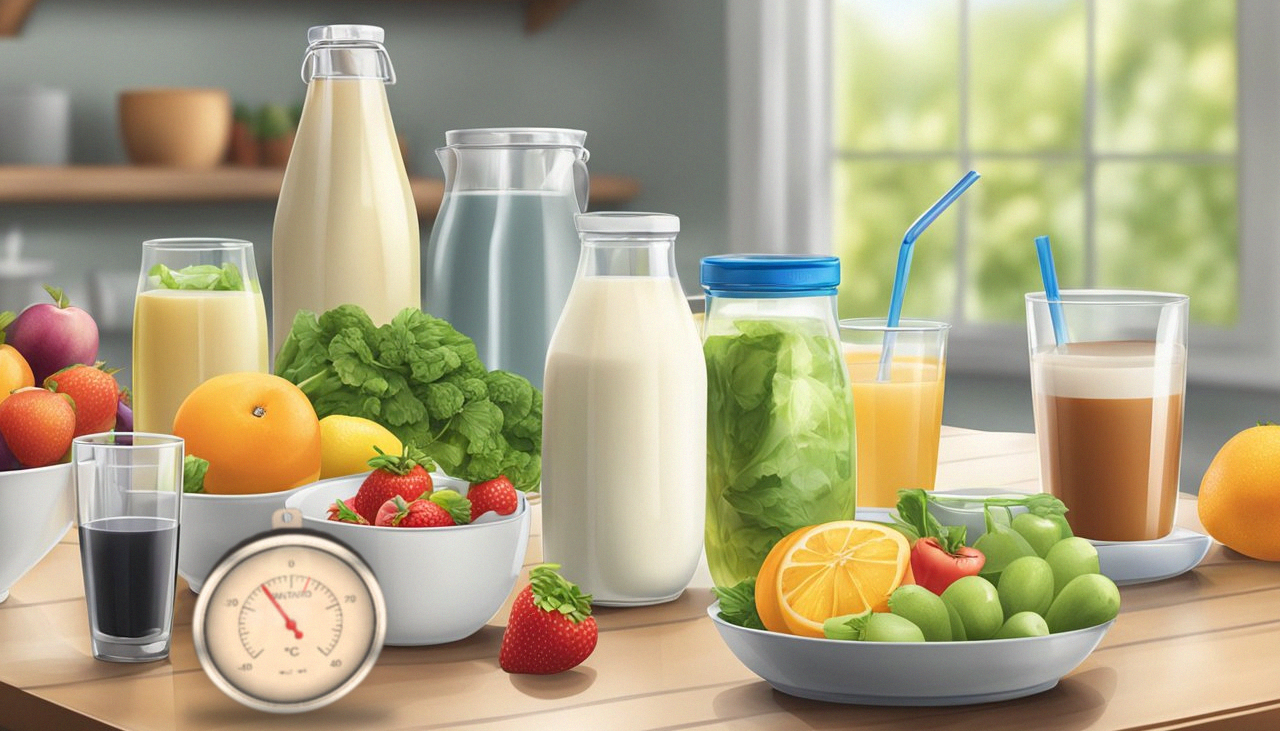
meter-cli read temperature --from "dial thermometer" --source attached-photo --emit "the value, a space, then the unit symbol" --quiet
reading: -10 °C
